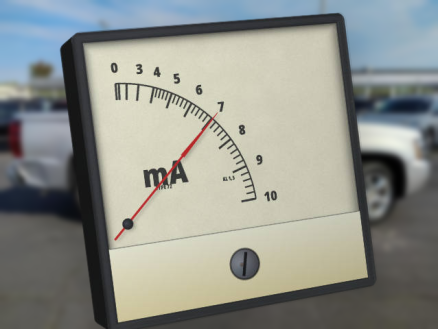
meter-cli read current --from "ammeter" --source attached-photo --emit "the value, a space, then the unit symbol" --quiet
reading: 7 mA
